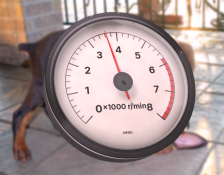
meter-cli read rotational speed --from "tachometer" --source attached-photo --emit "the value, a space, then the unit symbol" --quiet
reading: 3600 rpm
